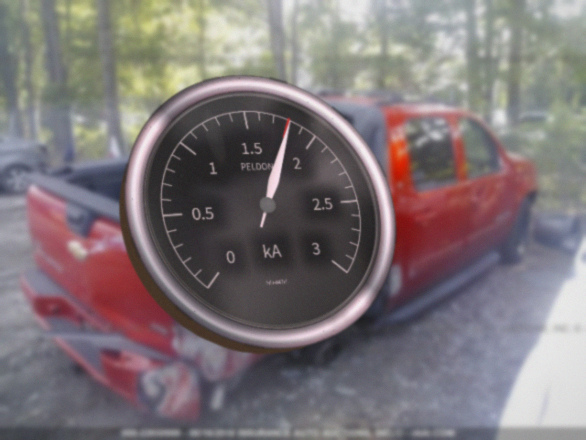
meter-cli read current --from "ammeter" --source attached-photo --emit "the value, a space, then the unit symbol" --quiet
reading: 1.8 kA
